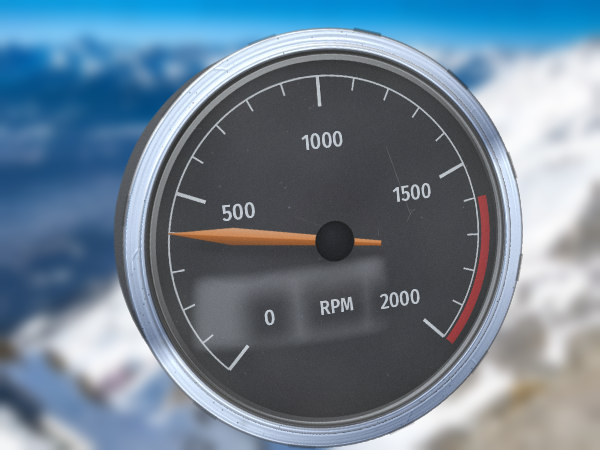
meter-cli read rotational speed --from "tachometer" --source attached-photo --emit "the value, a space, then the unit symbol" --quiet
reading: 400 rpm
